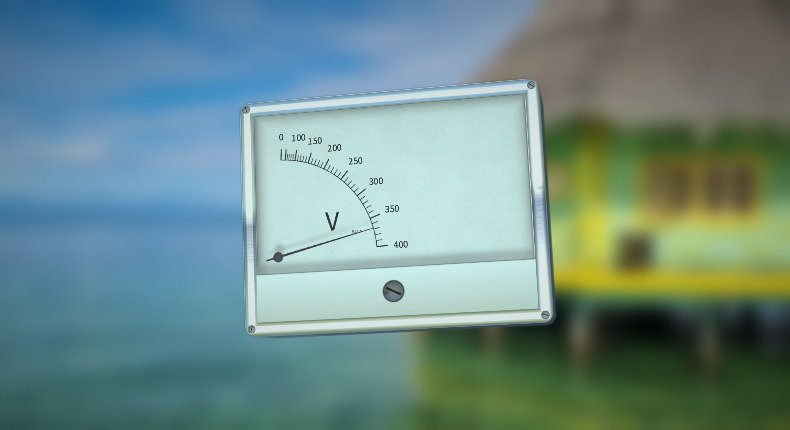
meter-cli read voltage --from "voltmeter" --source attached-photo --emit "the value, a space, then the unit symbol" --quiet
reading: 370 V
